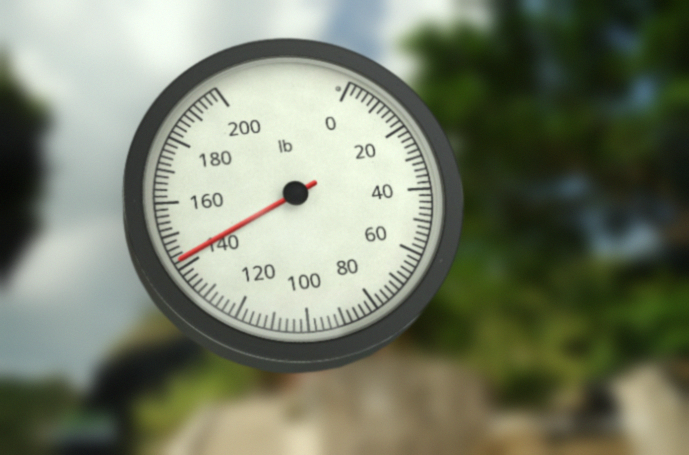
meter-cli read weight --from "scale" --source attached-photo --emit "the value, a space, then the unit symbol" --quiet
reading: 142 lb
